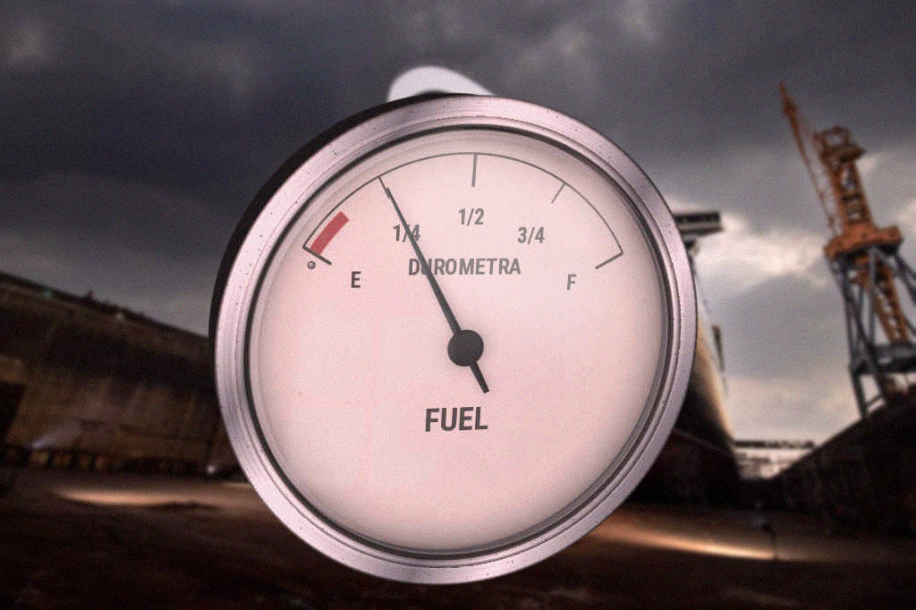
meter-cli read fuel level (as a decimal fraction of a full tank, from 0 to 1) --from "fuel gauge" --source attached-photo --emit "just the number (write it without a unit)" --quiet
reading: 0.25
